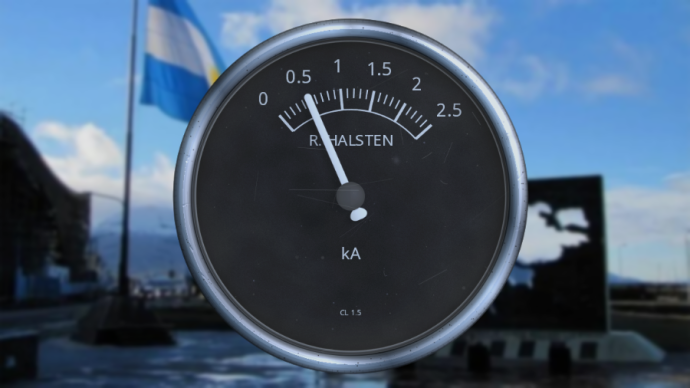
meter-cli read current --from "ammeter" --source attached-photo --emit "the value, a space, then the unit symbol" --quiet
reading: 0.5 kA
